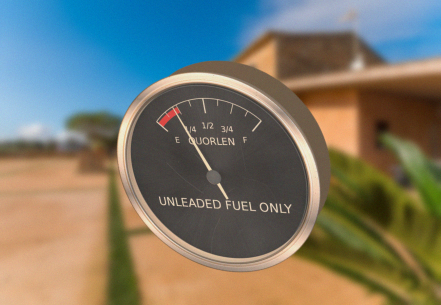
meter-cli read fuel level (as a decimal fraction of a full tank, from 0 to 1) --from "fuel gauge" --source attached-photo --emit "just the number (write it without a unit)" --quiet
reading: 0.25
